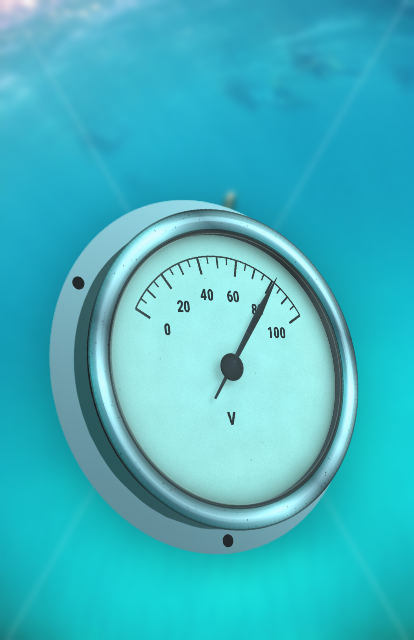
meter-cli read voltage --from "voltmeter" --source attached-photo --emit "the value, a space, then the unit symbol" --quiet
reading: 80 V
